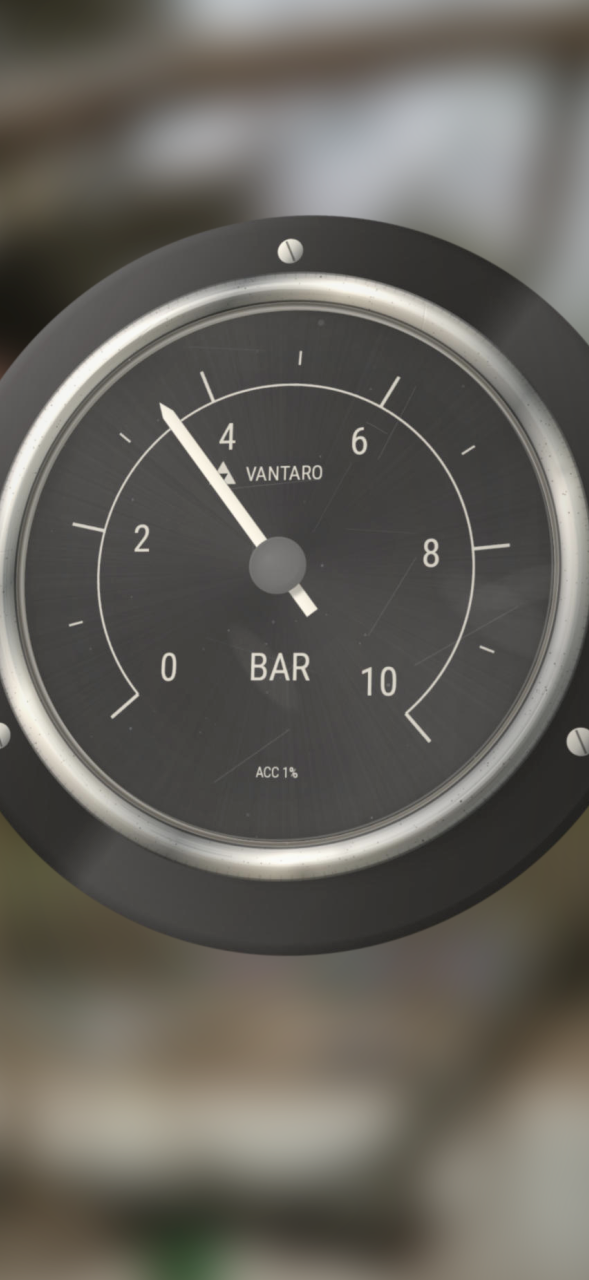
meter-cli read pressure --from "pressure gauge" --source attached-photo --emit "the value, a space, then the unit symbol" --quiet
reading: 3.5 bar
